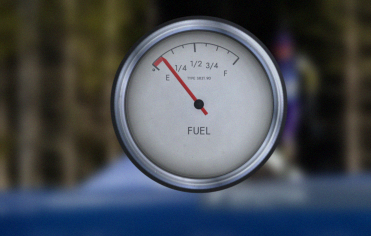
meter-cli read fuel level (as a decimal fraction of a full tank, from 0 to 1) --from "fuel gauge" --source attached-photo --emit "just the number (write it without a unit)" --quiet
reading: 0.125
